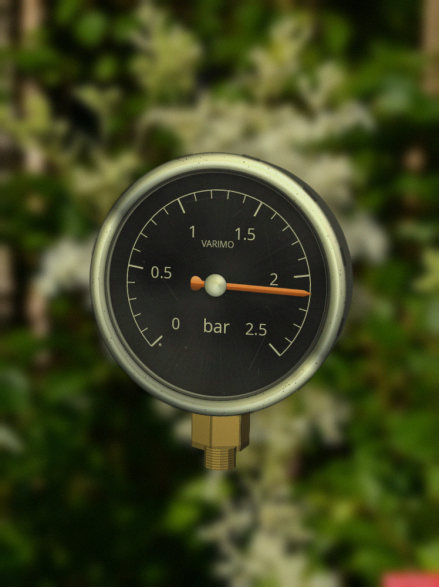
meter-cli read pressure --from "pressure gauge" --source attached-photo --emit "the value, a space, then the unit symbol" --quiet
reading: 2.1 bar
